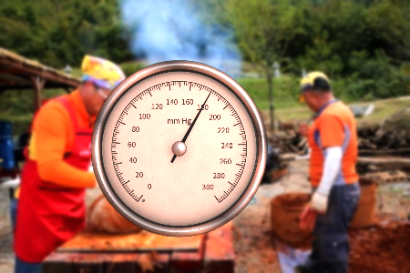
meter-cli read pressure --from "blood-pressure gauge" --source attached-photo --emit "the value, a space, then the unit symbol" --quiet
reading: 180 mmHg
